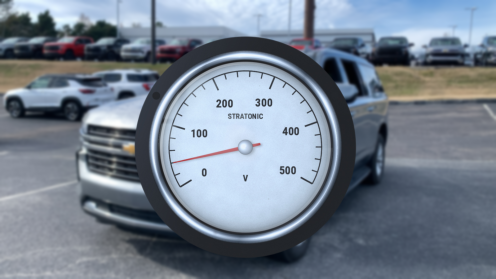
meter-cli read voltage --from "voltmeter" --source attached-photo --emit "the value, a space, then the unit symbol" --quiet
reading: 40 V
